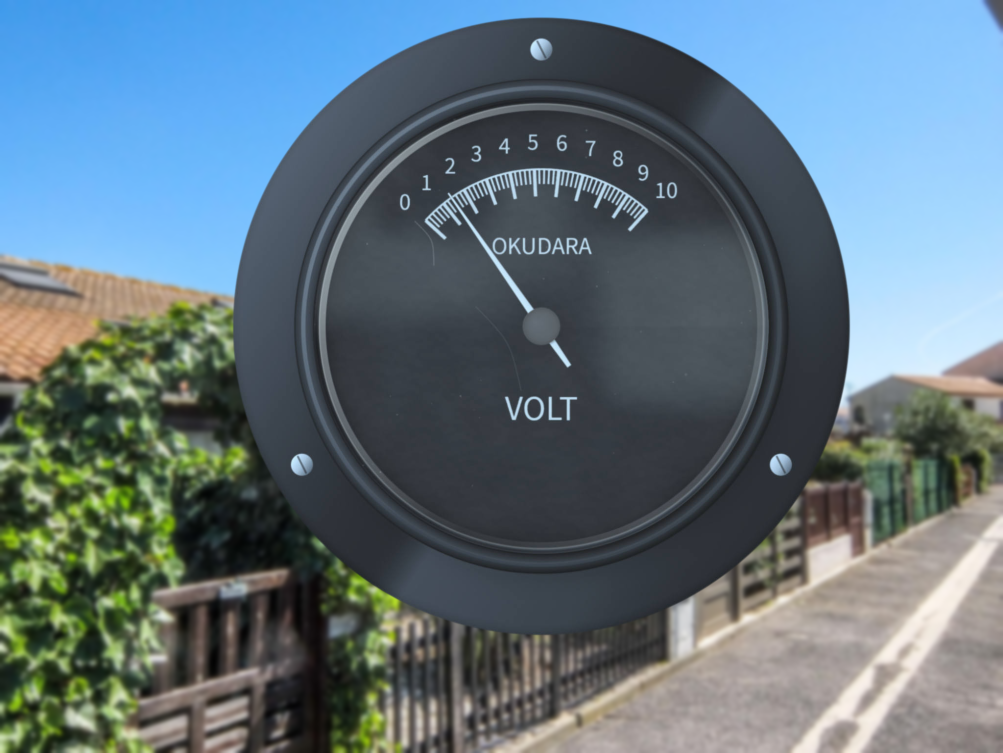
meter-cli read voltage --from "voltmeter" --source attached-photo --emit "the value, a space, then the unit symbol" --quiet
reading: 1.4 V
